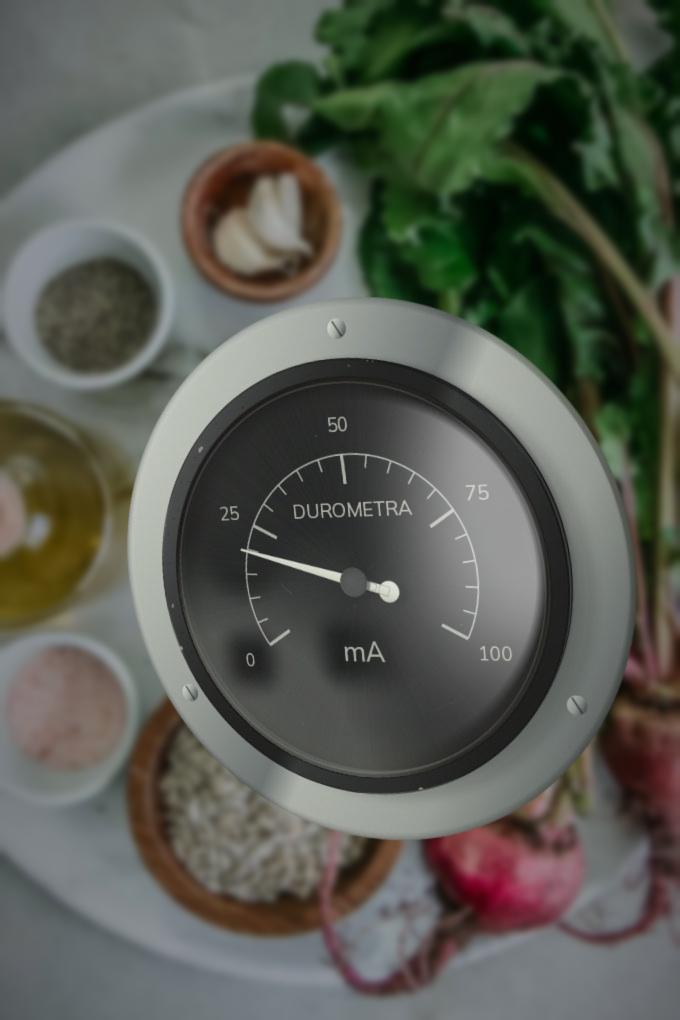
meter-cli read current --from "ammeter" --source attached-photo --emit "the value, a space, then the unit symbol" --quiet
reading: 20 mA
